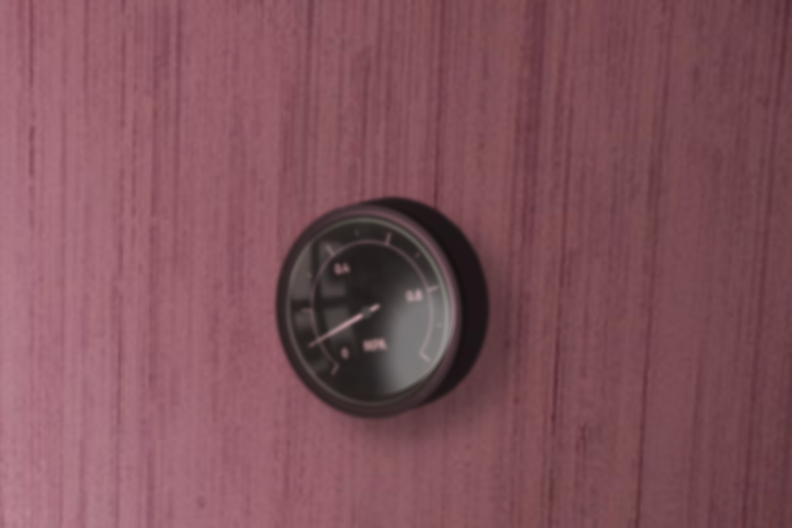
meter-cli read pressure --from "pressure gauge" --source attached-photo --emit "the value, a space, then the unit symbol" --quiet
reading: 0.1 MPa
